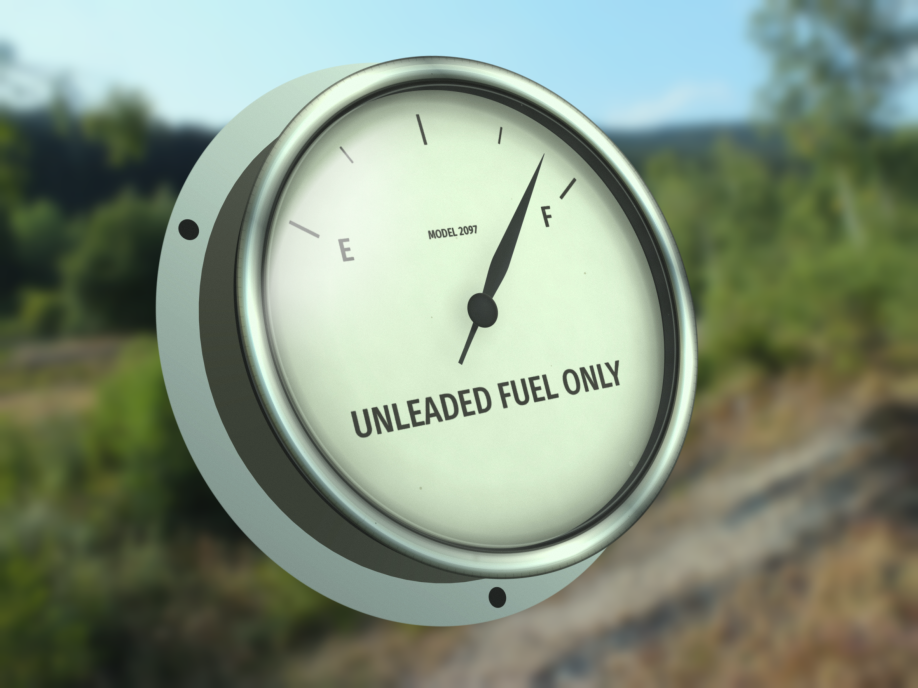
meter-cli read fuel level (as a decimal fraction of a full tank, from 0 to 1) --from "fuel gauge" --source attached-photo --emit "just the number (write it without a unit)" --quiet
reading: 0.875
